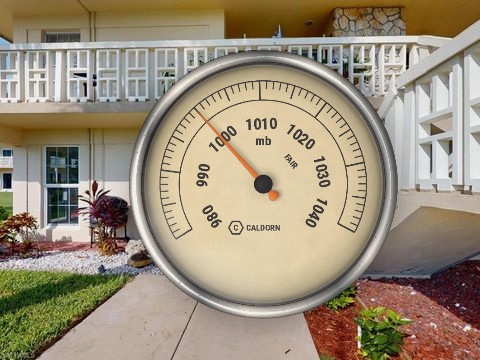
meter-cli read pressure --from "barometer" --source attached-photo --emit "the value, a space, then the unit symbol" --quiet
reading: 1000 mbar
